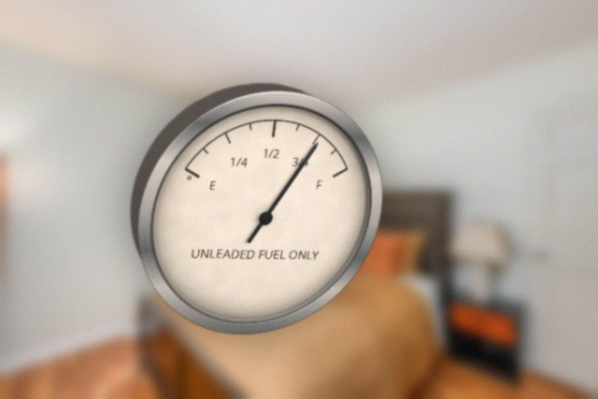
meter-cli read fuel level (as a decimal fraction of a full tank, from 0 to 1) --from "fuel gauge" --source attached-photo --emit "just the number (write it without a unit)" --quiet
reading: 0.75
